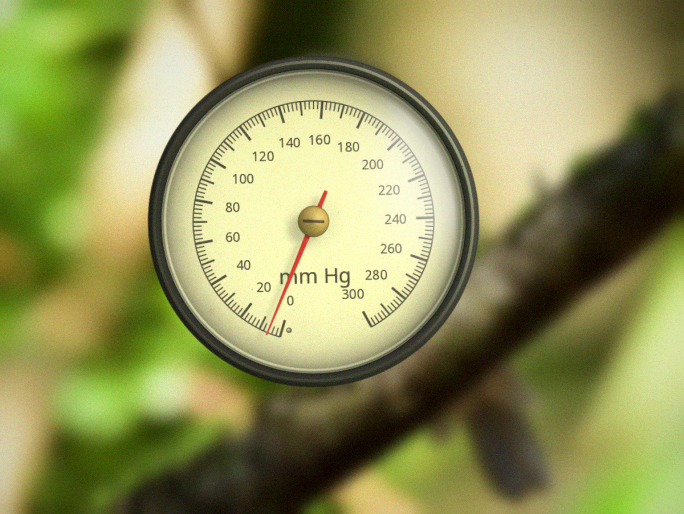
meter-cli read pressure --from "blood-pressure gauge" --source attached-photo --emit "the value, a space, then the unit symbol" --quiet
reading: 6 mmHg
